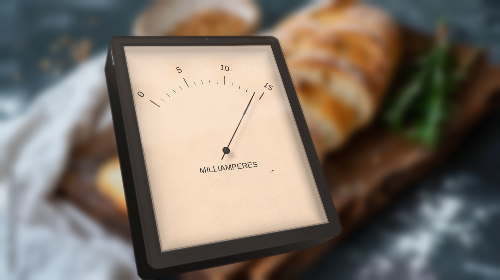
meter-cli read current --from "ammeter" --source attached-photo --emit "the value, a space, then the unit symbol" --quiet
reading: 14 mA
